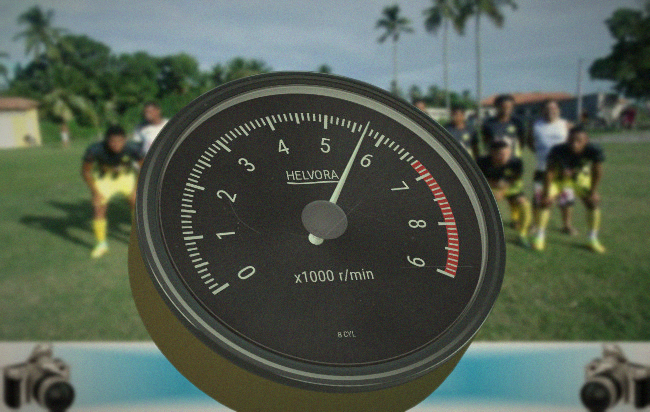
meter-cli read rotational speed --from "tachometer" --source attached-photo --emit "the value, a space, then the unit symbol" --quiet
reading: 5700 rpm
